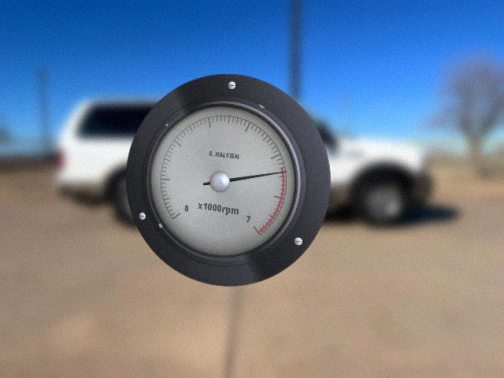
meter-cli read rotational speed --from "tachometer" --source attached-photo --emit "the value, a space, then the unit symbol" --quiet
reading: 5400 rpm
